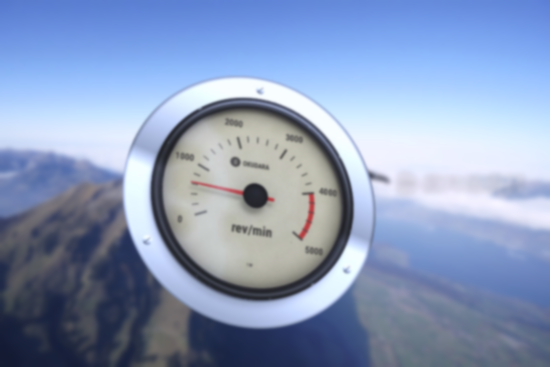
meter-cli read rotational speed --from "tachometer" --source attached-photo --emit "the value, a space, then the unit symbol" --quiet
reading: 600 rpm
